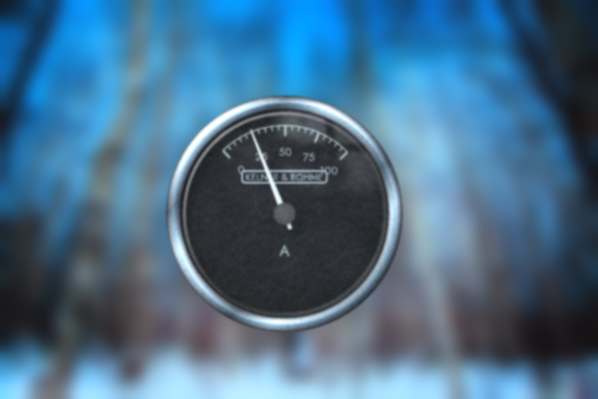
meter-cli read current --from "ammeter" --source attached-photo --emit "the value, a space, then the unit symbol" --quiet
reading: 25 A
